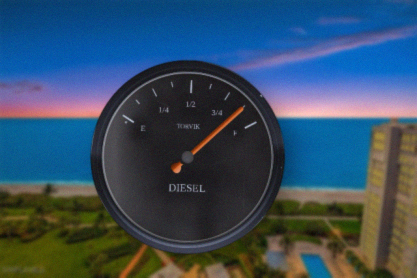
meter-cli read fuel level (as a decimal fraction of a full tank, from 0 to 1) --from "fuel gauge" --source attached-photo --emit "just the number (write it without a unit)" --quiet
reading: 0.875
